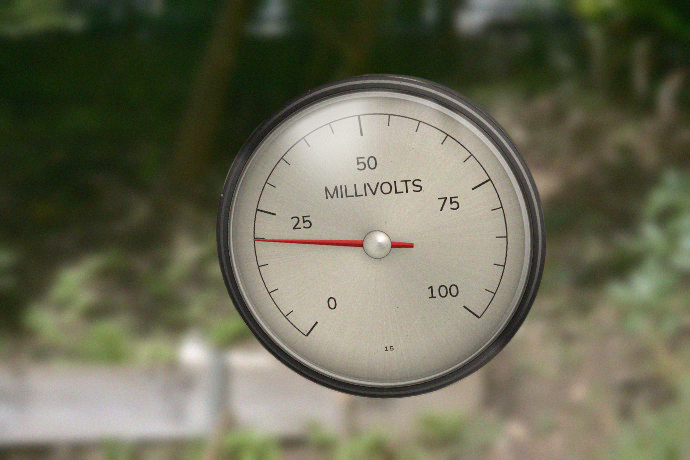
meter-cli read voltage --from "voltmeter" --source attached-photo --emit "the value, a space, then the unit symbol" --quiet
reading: 20 mV
